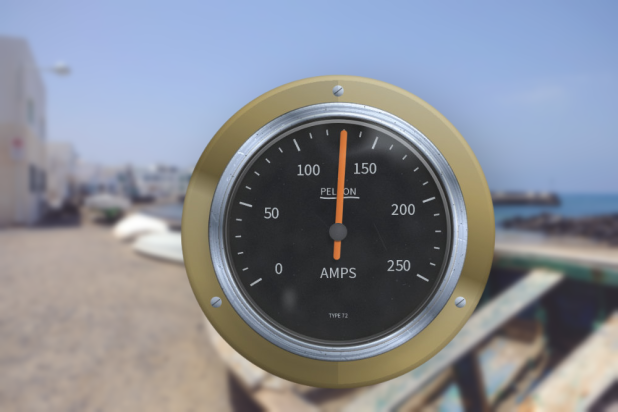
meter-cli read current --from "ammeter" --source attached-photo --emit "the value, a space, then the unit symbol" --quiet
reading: 130 A
